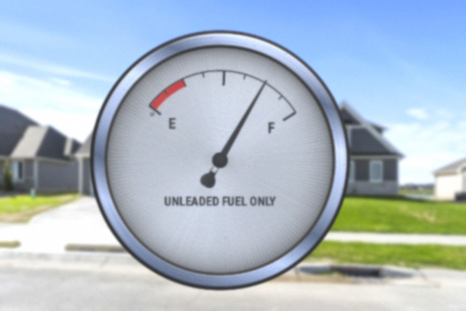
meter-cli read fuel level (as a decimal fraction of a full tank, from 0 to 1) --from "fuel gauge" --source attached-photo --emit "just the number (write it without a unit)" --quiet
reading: 0.75
